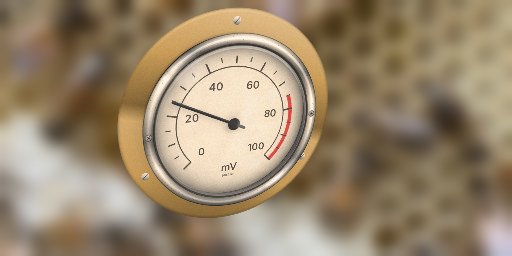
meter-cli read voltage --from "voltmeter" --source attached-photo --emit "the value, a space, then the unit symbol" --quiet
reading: 25 mV
